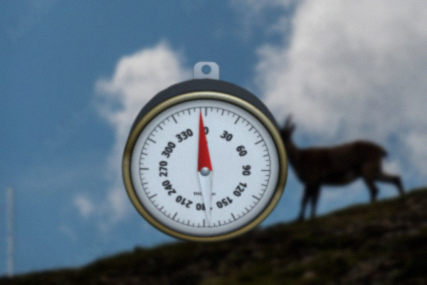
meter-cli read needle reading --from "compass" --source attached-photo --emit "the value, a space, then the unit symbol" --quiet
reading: 355 °
